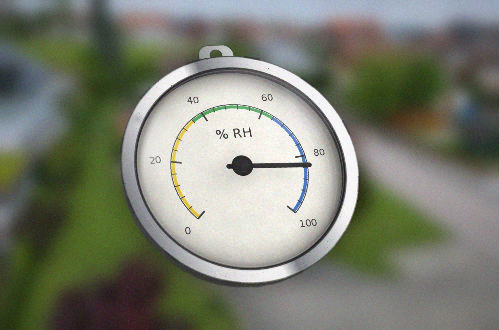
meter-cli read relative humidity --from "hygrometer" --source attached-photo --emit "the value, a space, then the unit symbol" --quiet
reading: 84 %
